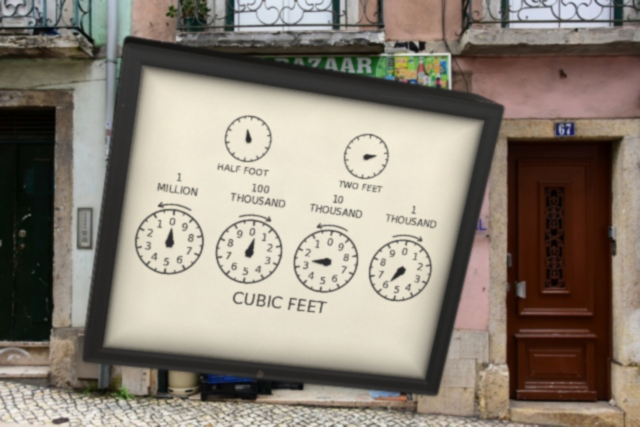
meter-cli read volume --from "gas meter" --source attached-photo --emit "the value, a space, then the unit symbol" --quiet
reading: 2600 ft³
